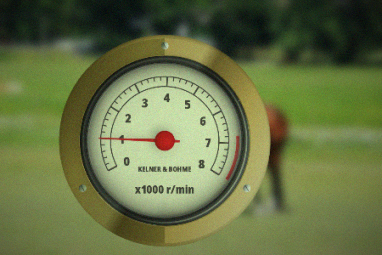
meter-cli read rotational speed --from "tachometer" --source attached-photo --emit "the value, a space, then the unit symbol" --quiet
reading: 1000 rpm
